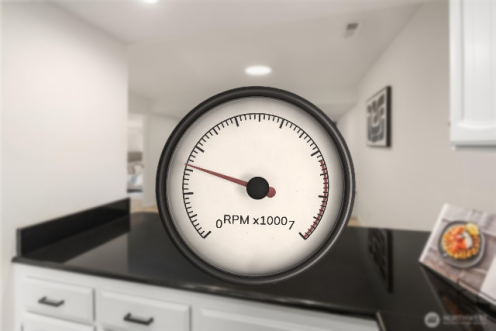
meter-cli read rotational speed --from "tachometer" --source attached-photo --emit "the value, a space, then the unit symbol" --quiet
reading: 1600 rpm
